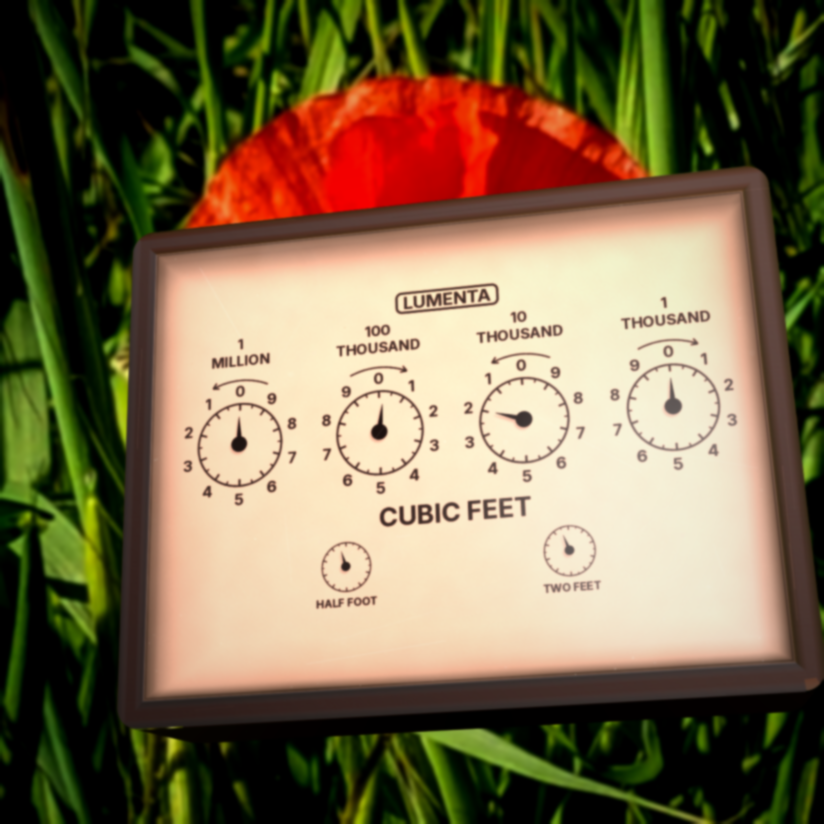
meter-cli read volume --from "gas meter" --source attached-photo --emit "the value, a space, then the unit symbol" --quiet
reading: 2000 ft³
